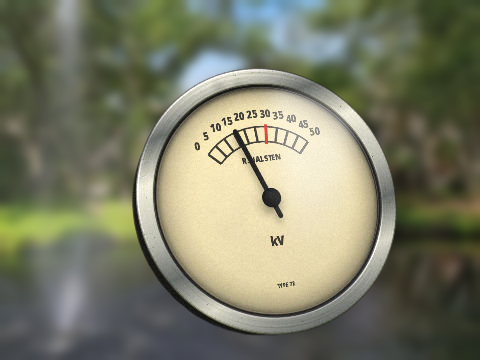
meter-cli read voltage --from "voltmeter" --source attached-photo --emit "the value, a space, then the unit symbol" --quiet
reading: 15 kV
